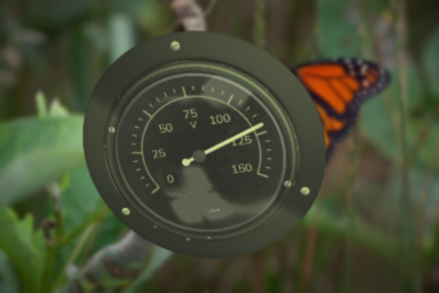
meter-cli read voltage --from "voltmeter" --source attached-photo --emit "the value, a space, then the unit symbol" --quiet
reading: 120 V
